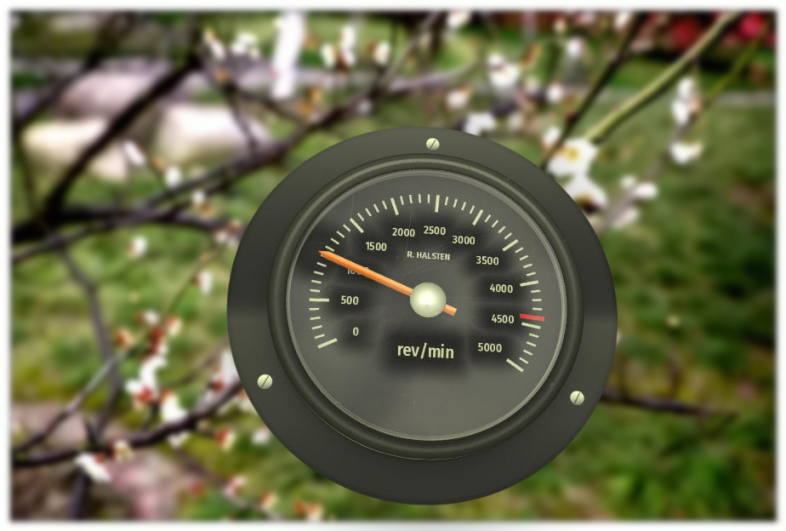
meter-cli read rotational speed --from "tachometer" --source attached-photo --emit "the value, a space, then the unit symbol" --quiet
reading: 1000 rpm
